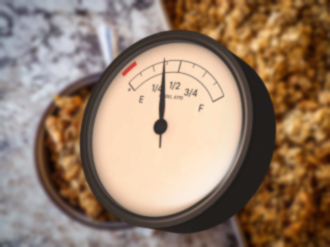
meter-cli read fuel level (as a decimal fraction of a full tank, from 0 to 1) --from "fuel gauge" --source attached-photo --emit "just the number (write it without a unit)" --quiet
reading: 0.375
